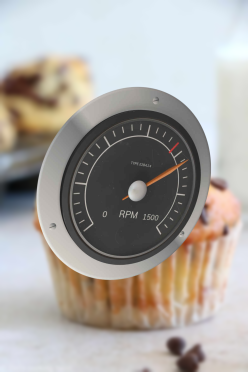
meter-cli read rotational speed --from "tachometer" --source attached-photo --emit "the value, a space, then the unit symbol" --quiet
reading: 1050 rpm
